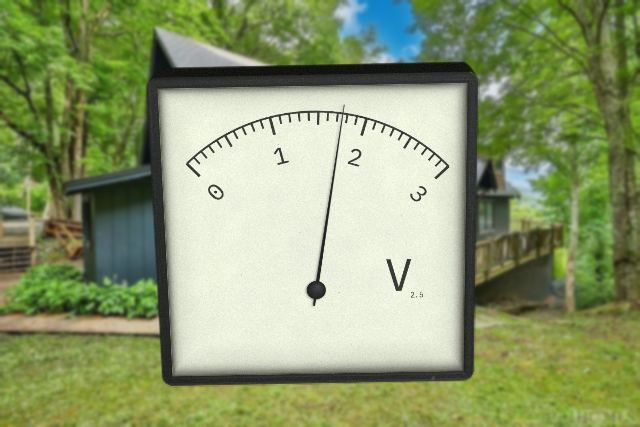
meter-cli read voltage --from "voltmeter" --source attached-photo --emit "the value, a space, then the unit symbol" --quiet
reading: 1.75 V
